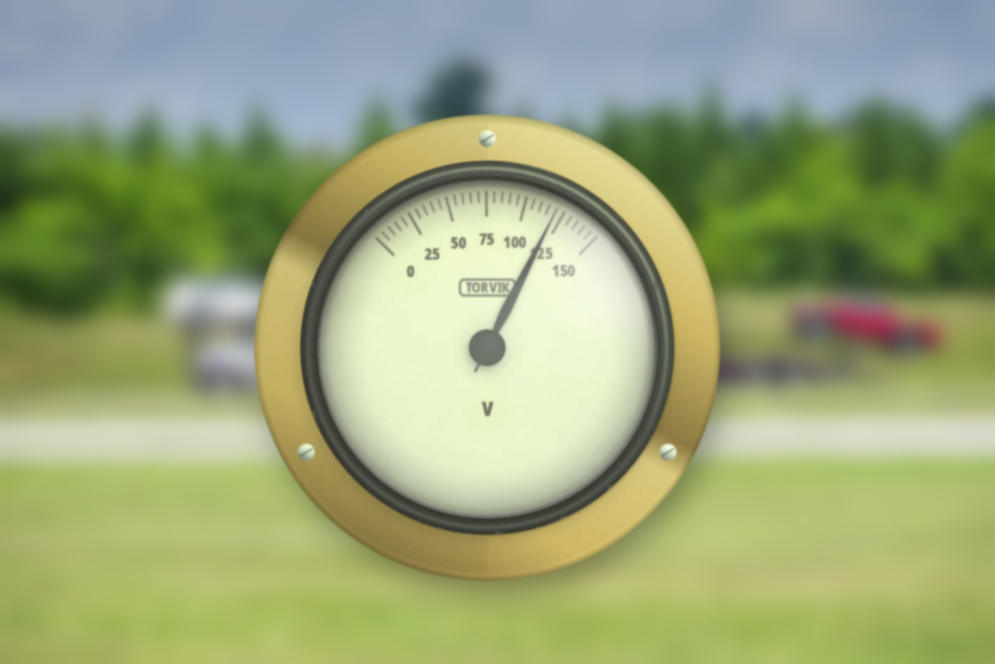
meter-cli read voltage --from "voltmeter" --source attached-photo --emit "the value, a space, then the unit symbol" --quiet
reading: 120 V
